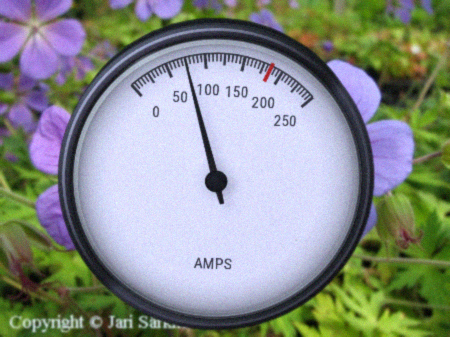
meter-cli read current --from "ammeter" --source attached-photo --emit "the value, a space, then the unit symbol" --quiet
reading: 75 A
